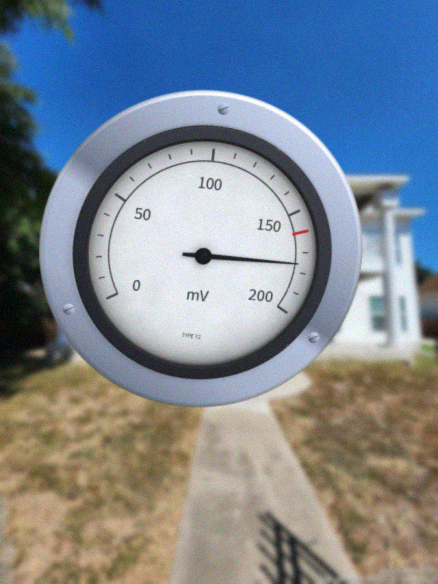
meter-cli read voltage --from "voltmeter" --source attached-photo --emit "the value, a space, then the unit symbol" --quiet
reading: 175 mV
